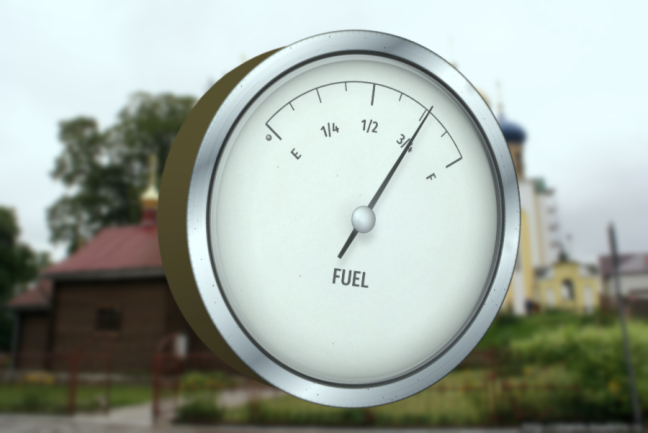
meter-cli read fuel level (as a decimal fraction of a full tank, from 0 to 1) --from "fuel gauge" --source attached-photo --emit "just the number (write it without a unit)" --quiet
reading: 0.75
